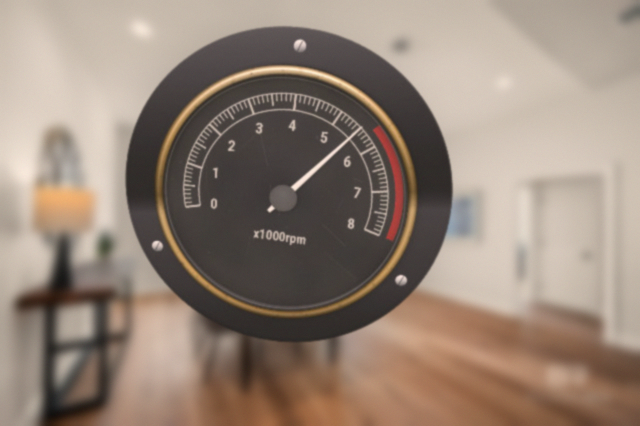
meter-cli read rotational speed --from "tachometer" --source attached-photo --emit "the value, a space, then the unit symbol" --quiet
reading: 5500 rpm
